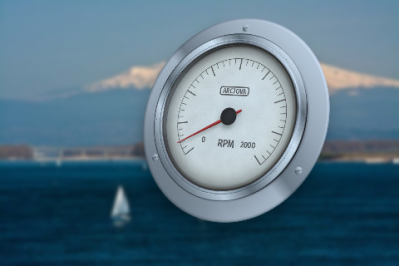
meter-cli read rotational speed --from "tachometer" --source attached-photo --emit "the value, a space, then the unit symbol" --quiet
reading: 100 rpm
